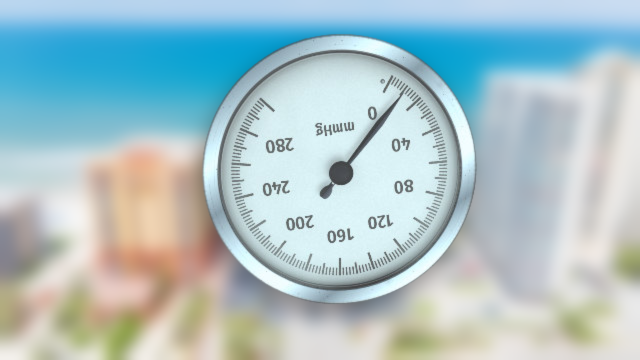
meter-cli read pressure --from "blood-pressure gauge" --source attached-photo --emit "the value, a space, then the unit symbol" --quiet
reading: 10 mmHg
